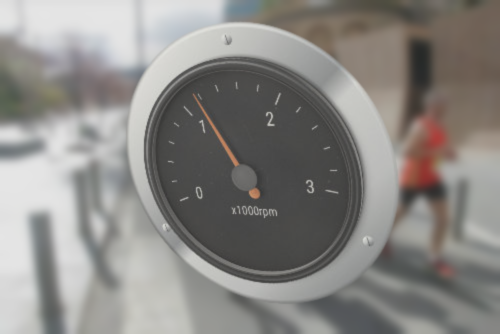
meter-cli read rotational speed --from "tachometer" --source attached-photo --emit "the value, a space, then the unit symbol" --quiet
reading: 1200 rpm
